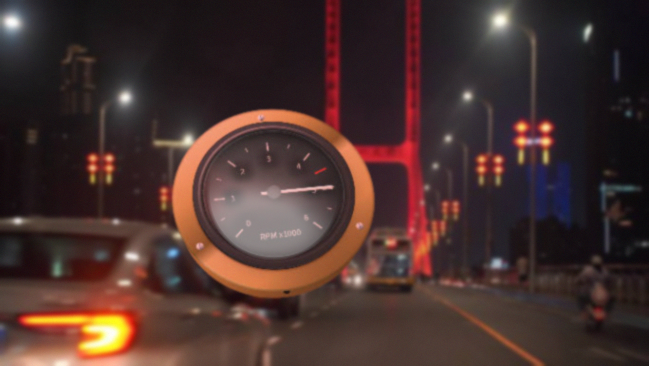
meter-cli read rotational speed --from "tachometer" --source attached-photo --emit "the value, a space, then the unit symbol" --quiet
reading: 5000 rpm
